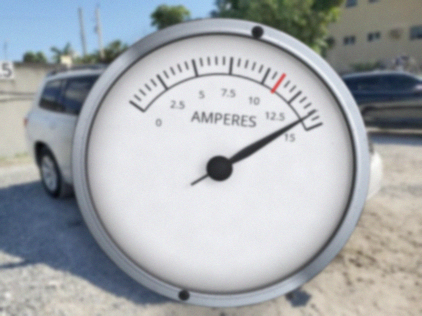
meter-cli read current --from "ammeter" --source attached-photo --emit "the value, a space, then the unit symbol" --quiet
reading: 14 A
